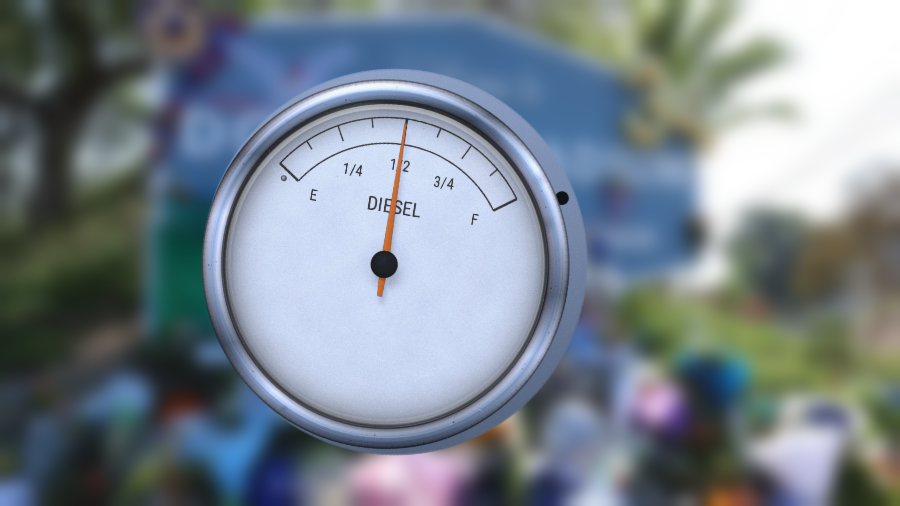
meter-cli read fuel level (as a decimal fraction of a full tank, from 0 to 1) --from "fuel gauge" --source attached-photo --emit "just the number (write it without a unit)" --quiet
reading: 0.5
